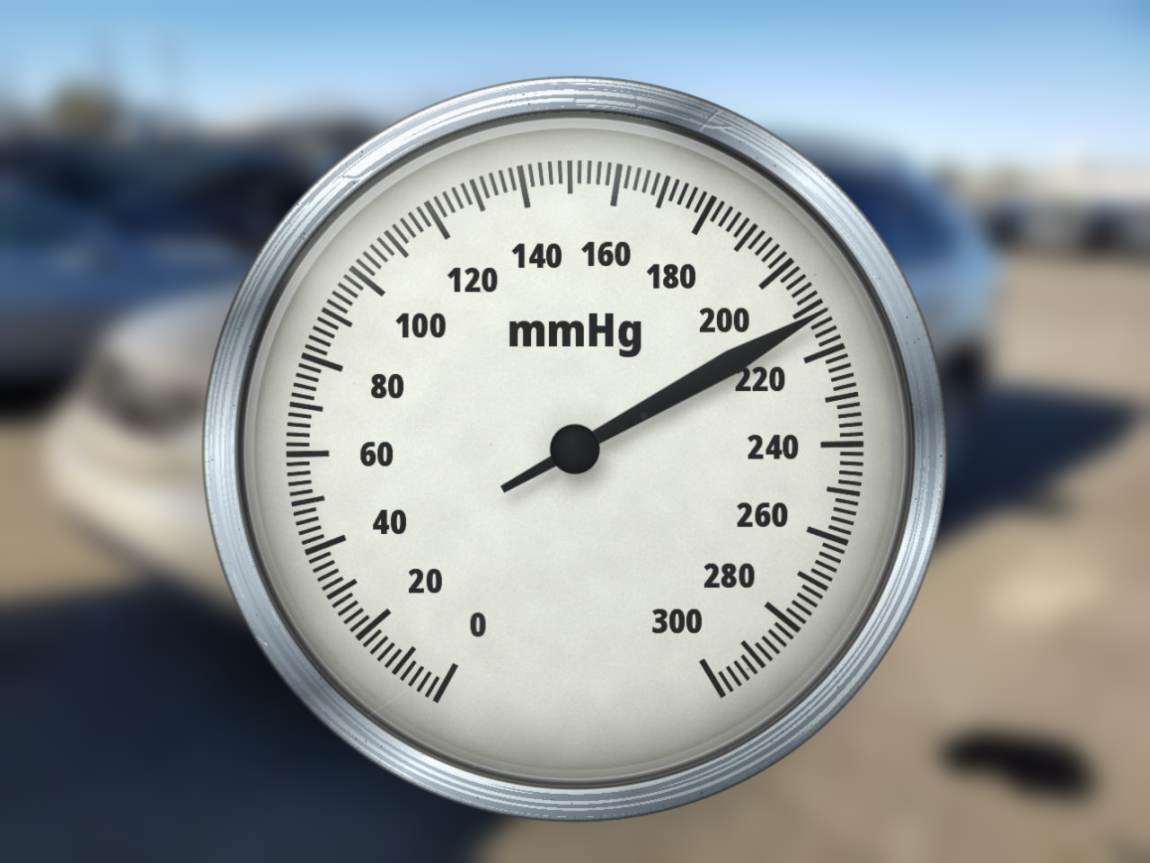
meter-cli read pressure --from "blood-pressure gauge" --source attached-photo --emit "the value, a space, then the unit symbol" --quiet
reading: 212 mmHg
